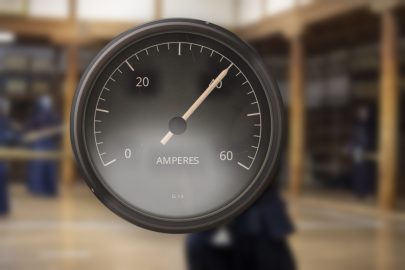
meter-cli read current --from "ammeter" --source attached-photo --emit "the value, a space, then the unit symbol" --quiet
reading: 40 A
